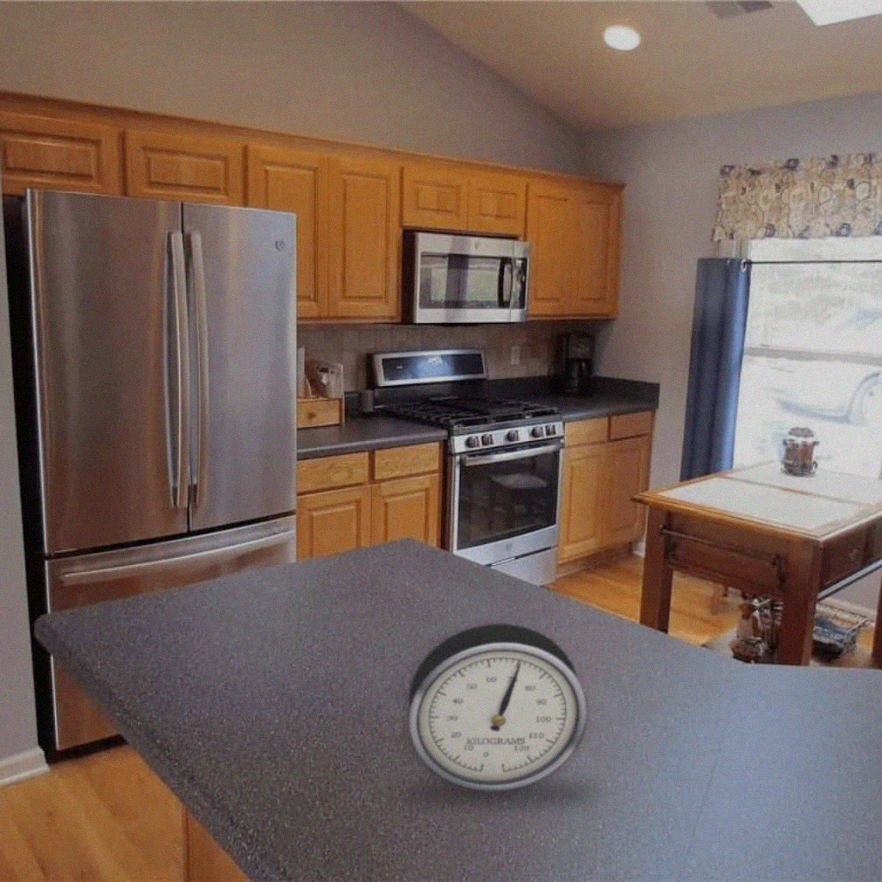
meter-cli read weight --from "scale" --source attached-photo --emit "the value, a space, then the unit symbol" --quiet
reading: 70 kg
